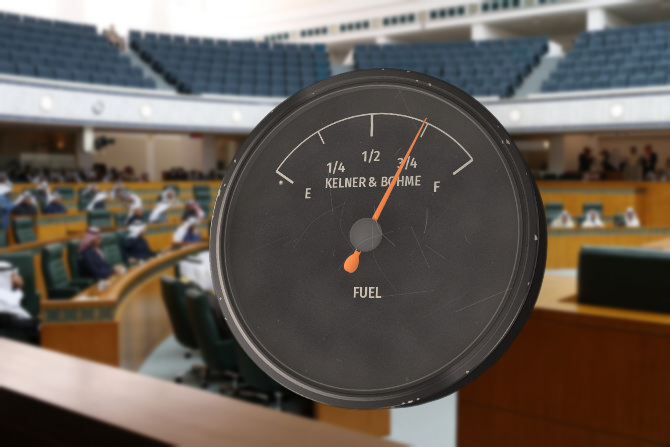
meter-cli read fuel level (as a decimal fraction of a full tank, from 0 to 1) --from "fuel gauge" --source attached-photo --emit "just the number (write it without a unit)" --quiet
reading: 0.75
